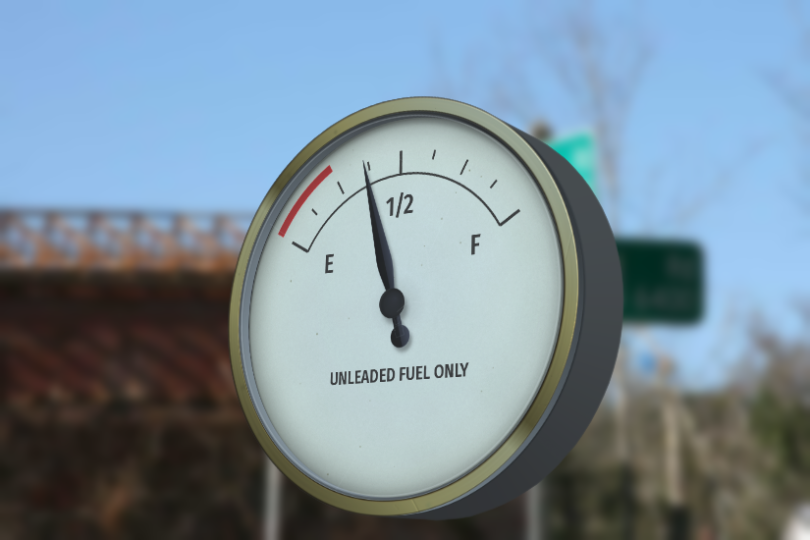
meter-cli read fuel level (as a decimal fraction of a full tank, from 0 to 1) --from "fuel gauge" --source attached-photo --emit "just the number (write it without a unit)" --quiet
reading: 0.375
